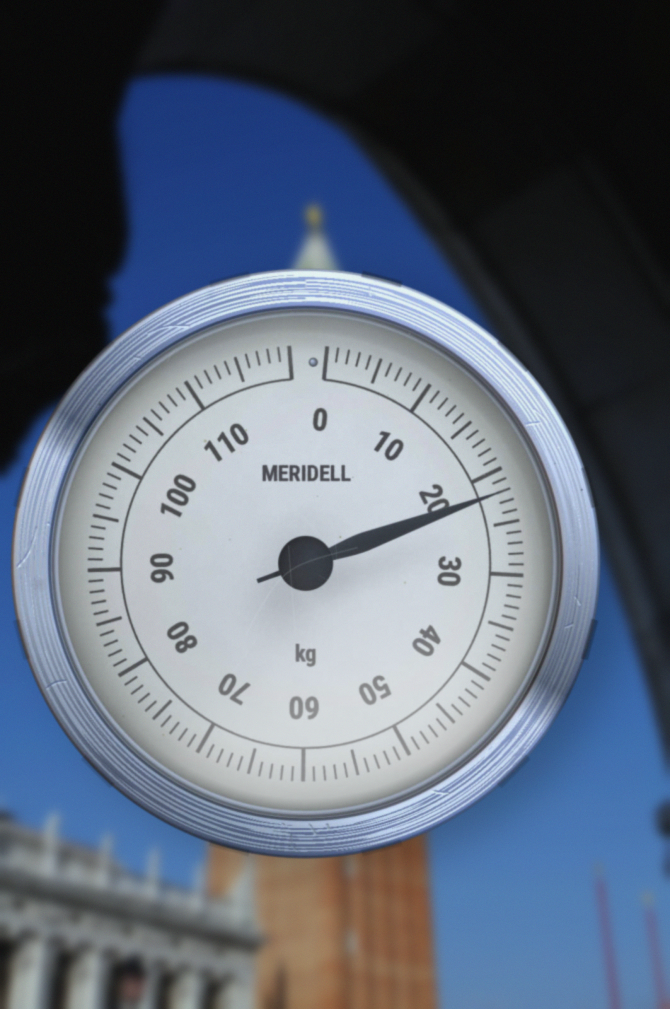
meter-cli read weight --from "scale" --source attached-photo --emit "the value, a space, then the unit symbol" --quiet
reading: 22 kg
